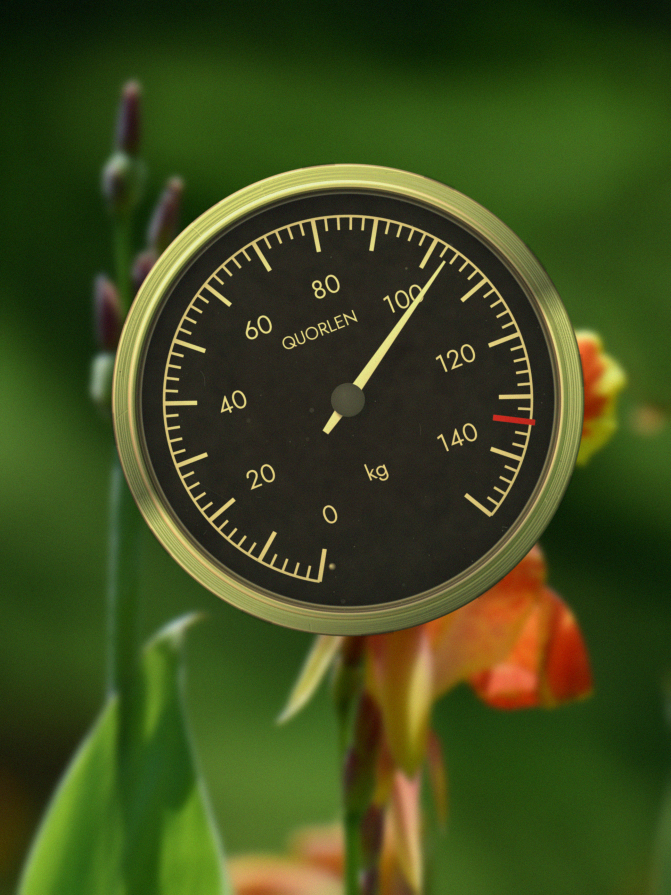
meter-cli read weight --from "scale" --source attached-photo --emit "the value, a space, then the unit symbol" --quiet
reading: 103 kg
